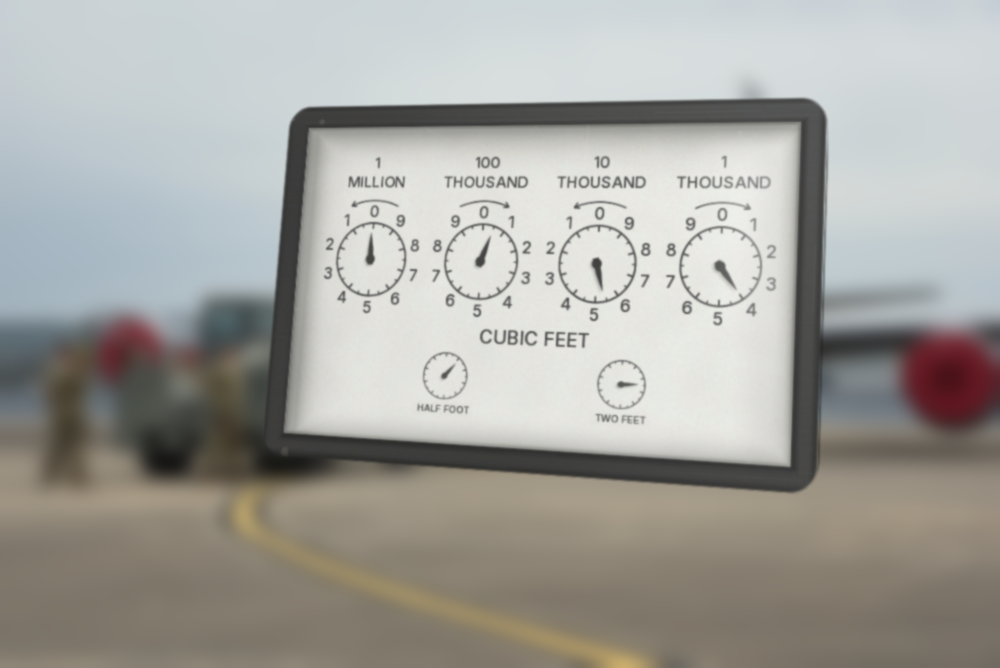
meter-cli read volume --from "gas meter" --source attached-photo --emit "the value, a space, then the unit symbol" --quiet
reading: 5400 ft³
